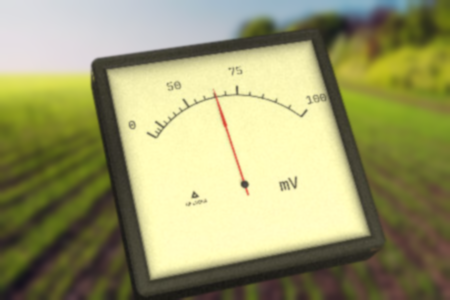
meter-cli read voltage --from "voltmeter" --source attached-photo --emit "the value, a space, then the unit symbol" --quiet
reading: 65 mV
